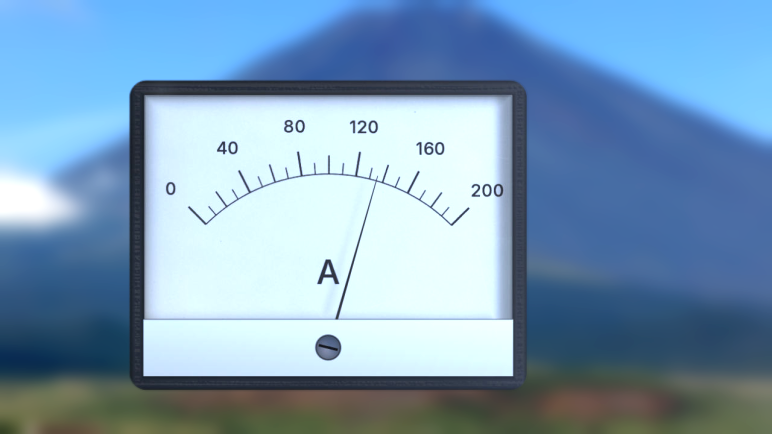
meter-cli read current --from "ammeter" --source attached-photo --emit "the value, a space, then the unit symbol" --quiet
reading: 135 A
